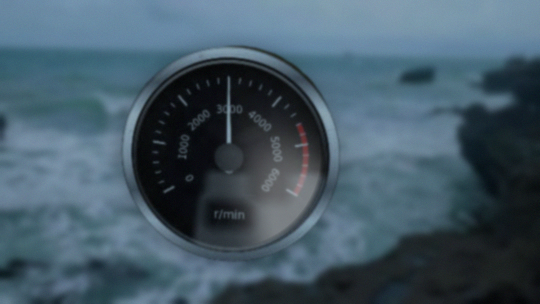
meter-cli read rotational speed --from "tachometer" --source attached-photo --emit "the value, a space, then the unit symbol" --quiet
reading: 3000 rpm
